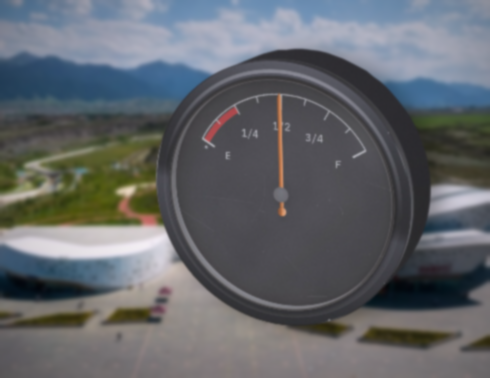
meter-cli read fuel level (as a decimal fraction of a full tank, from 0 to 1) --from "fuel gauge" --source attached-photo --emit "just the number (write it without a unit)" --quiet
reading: 0.5
